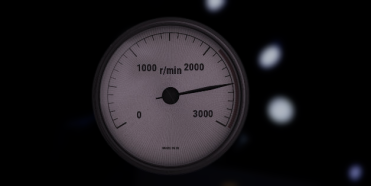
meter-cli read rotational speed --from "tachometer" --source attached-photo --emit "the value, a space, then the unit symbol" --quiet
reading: 2500 rpm
